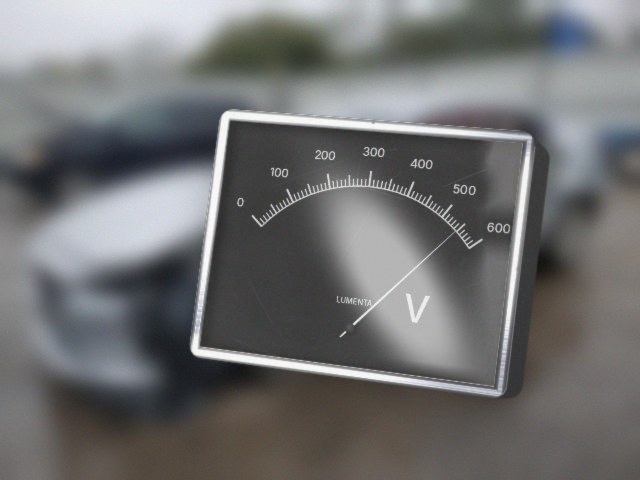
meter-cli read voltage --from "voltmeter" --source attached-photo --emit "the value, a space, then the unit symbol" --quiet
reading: 550 V
